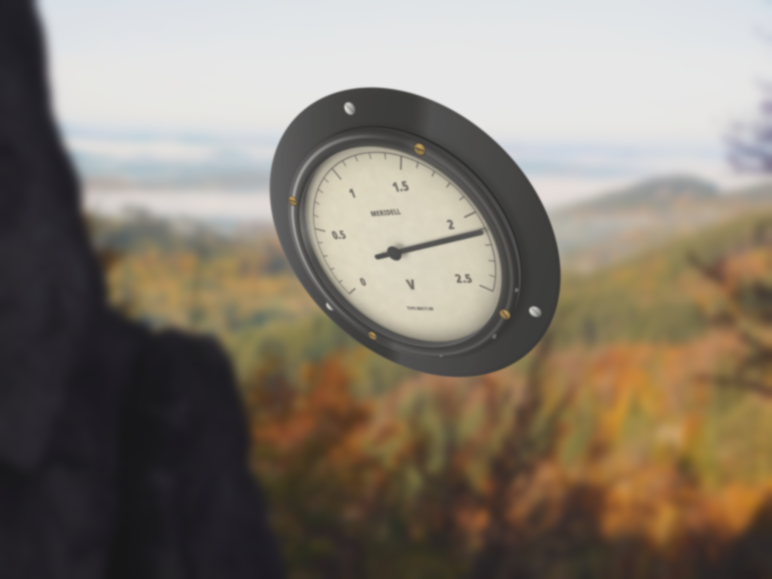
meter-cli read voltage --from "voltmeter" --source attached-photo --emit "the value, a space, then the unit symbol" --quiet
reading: 2.1 V
